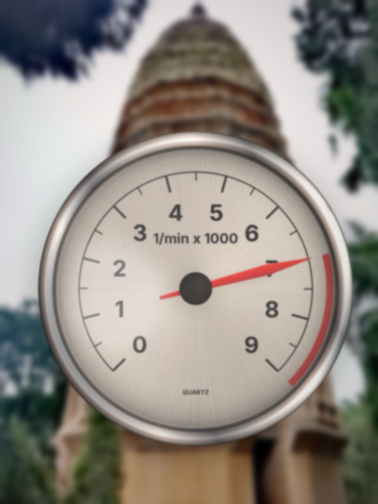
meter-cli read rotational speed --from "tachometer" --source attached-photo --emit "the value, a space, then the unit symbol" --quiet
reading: 7000 rpm
